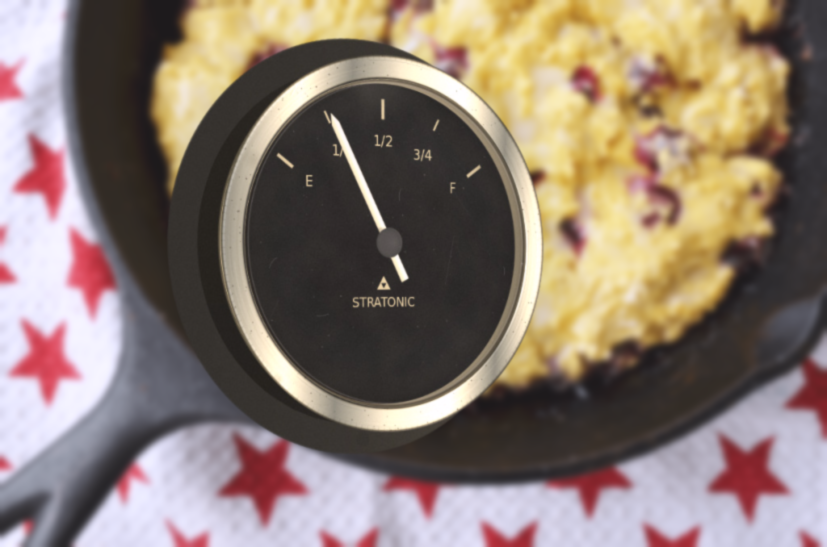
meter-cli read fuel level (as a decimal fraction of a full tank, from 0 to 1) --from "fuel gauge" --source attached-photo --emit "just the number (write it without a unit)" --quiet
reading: 0.25
